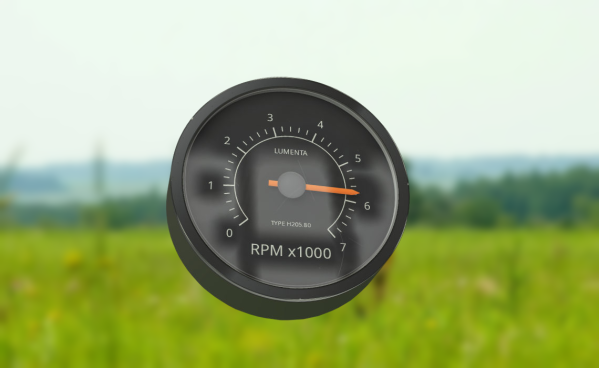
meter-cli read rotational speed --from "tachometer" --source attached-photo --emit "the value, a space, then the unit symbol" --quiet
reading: 5800 rpm
